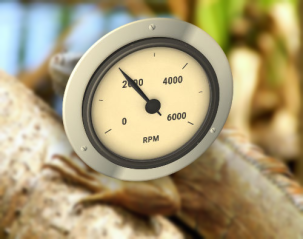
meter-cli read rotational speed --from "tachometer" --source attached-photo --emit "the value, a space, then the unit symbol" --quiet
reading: 2000 rpm
